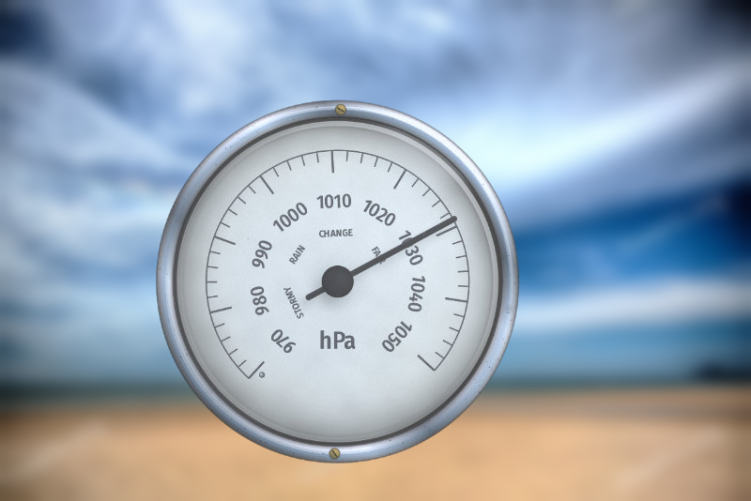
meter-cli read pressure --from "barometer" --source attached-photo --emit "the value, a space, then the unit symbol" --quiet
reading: 1029 hPa
